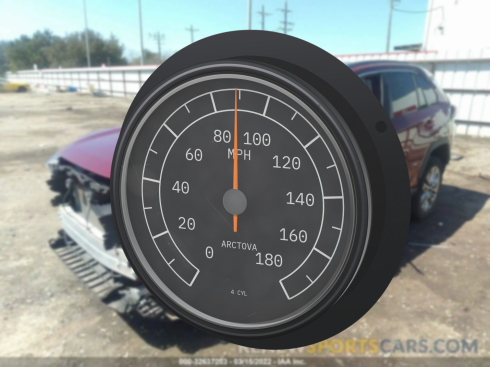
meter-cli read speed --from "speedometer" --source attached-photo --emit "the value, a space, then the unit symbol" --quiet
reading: 90 mph
